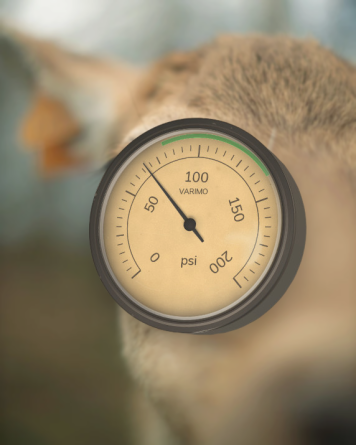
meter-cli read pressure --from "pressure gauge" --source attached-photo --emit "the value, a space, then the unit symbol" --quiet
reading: 67.5 psi
